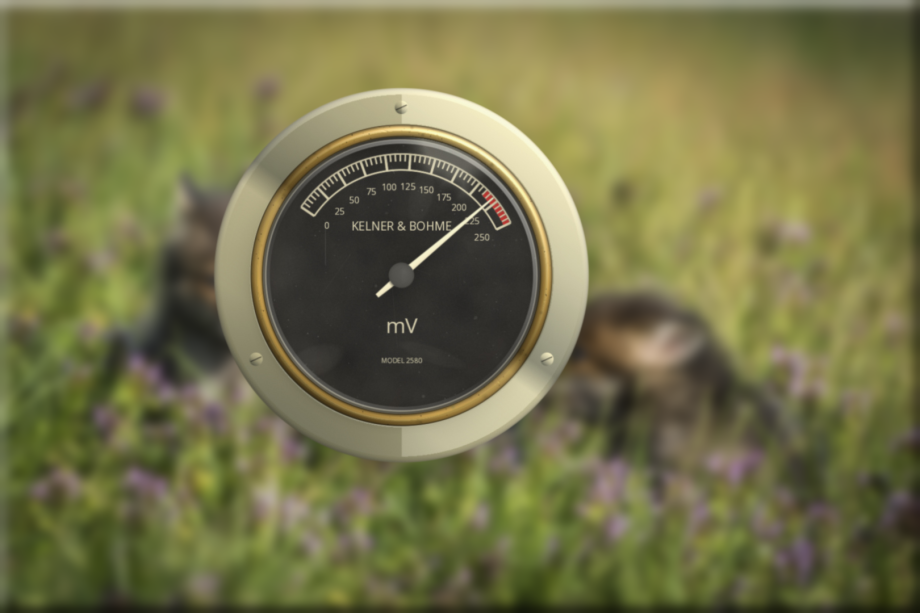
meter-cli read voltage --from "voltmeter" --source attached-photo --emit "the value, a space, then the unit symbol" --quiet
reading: 220 mV
